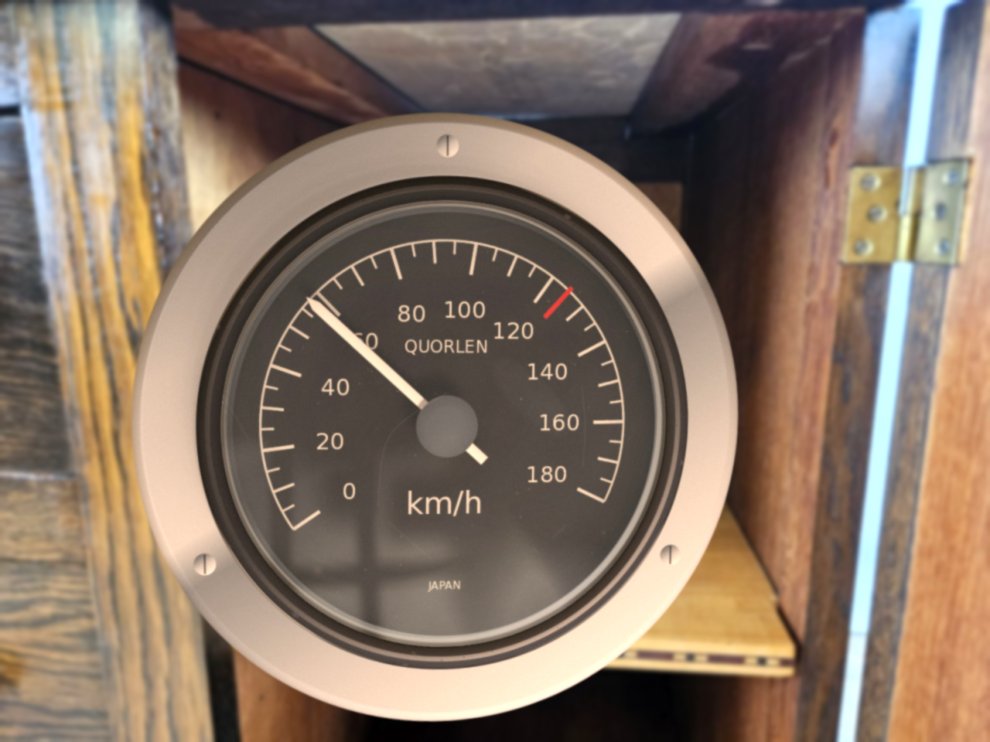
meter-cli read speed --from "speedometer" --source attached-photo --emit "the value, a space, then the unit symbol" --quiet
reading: 57.5 km/h
